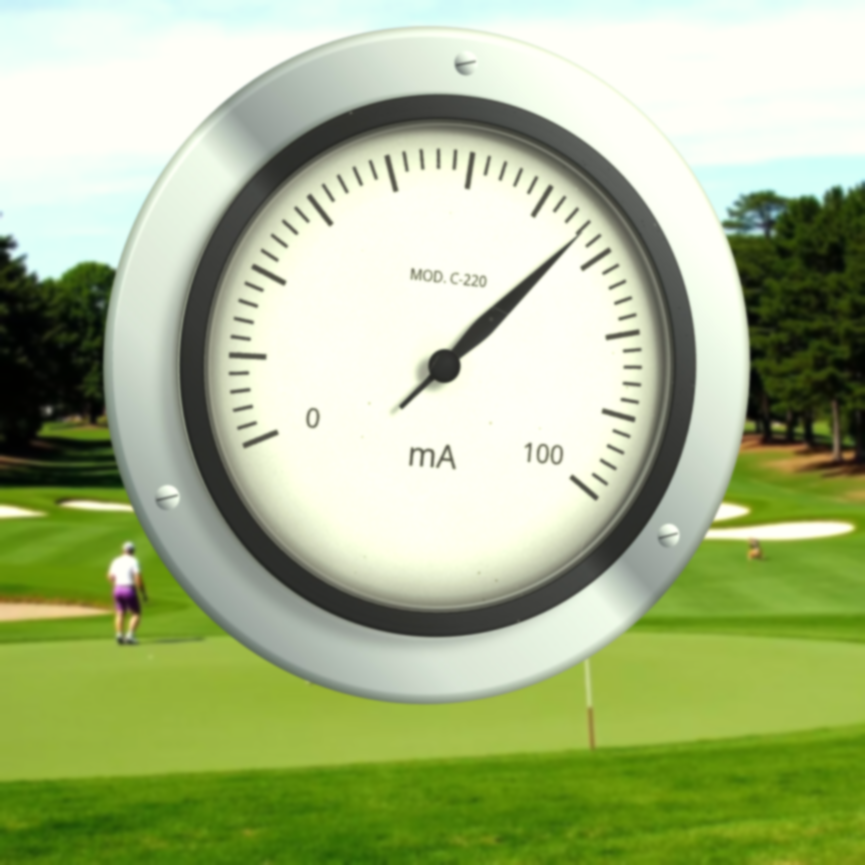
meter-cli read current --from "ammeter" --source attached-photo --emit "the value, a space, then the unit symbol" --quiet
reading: 66 mA
